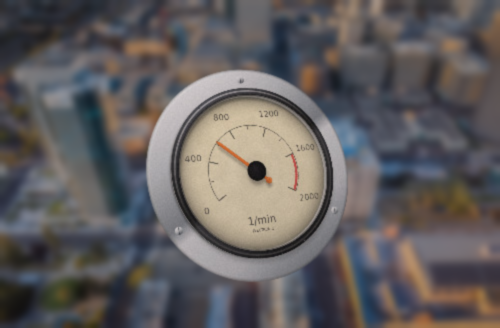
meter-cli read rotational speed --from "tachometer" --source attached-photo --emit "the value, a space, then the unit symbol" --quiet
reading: 600 rpm
